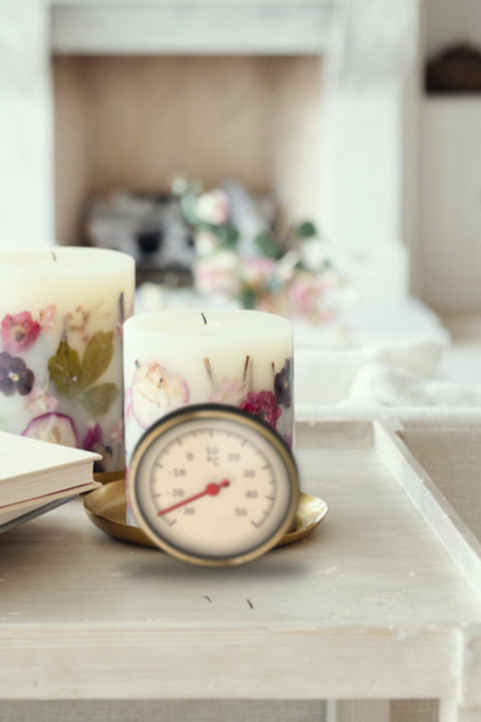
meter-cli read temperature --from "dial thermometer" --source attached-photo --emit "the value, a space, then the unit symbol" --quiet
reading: -25 °C
